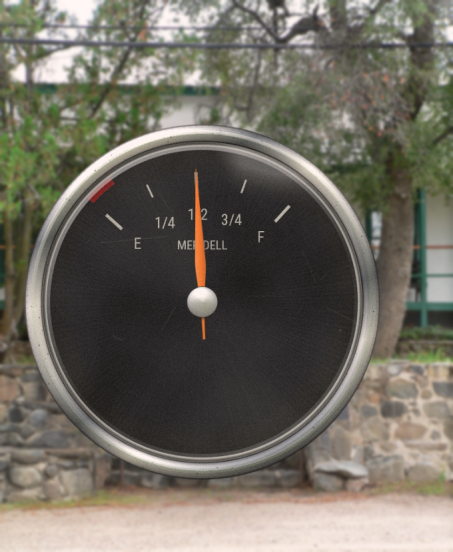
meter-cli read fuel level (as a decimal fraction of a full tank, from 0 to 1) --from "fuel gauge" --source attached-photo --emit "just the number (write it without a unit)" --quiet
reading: 0.5
